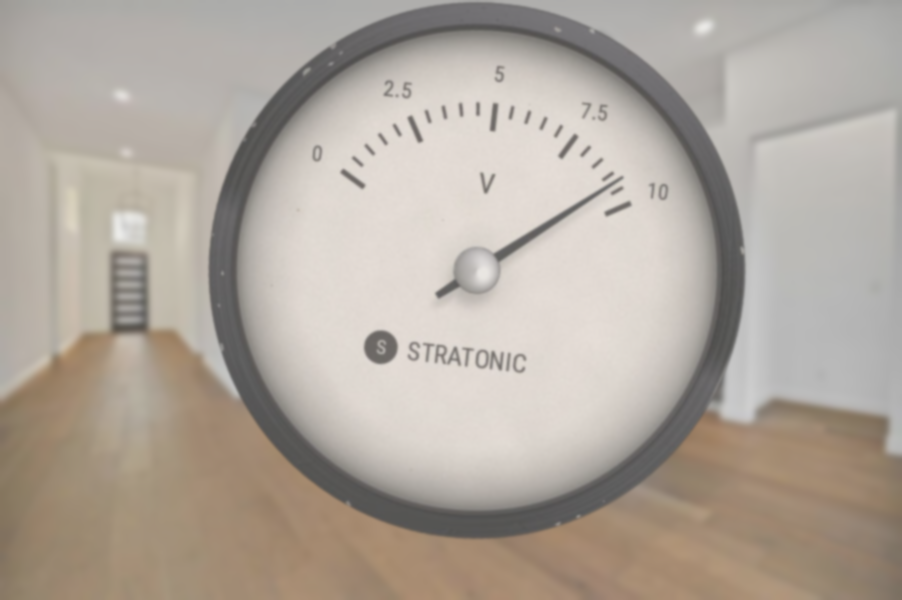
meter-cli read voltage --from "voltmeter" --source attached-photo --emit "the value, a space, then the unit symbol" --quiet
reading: 9.25 V
